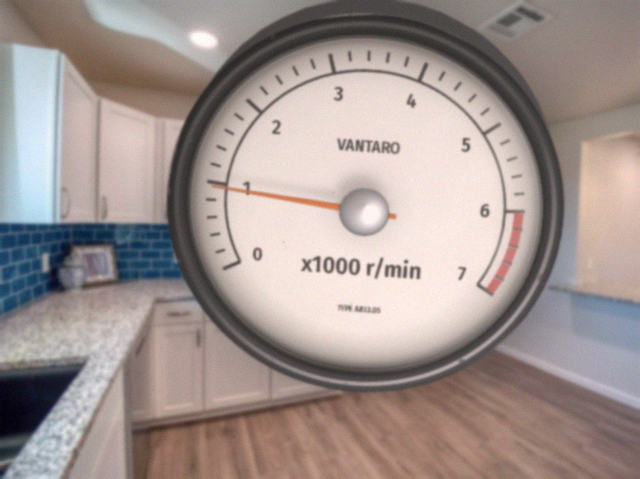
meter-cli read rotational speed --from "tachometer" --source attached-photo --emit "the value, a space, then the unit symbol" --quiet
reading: 1000 rpm
